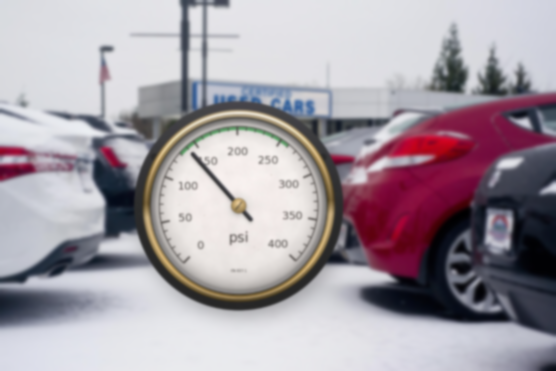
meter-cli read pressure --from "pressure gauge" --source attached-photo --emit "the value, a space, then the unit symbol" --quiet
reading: 140 psi
